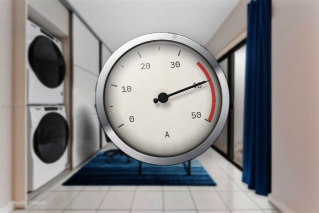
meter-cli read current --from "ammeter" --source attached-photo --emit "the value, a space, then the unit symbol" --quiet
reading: 40 A
